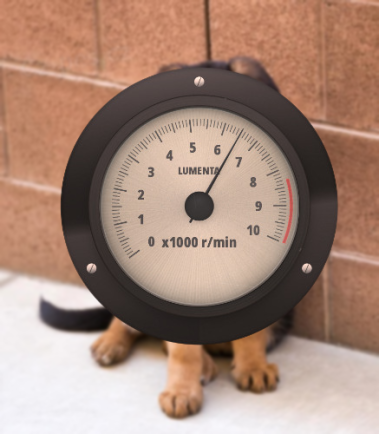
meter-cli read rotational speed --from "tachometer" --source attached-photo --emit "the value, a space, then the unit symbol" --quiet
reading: 6500 rpm
